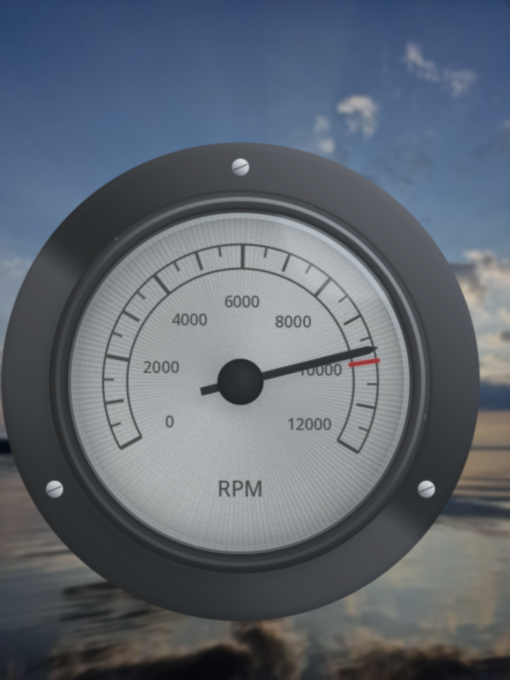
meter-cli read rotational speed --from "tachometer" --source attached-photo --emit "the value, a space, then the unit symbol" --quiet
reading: 9750 rpm
